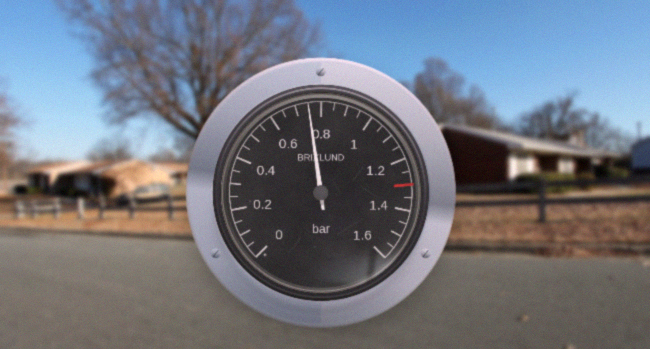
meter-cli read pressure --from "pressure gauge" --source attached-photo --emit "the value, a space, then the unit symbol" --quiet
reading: 0.75 bar
